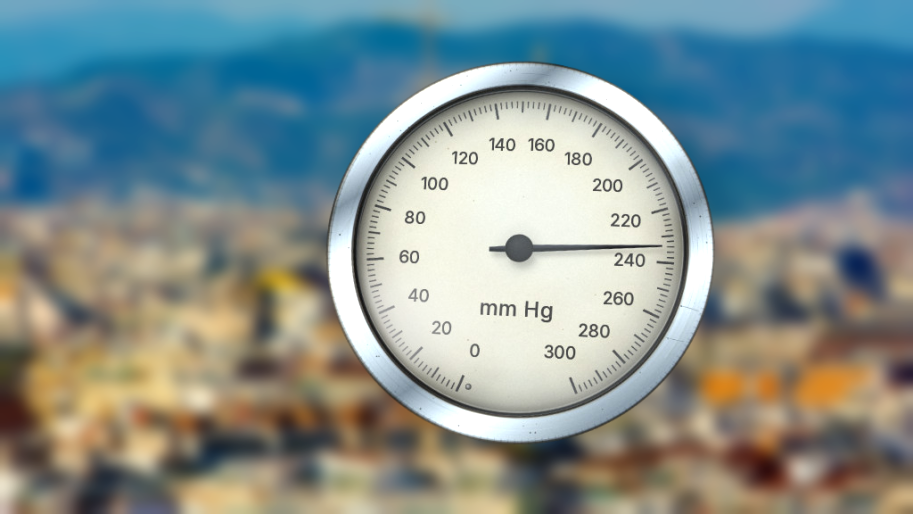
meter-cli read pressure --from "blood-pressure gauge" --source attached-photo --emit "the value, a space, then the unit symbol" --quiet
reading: 234 mmHg
